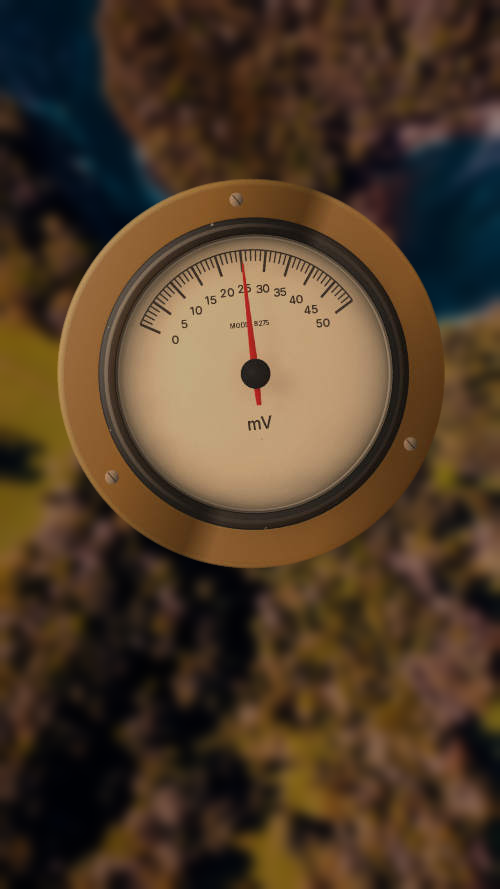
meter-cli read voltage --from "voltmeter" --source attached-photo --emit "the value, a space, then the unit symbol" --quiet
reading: 25 mV
